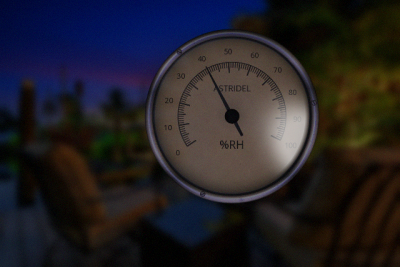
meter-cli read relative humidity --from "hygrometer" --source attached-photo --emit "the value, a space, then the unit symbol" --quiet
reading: 40 %
